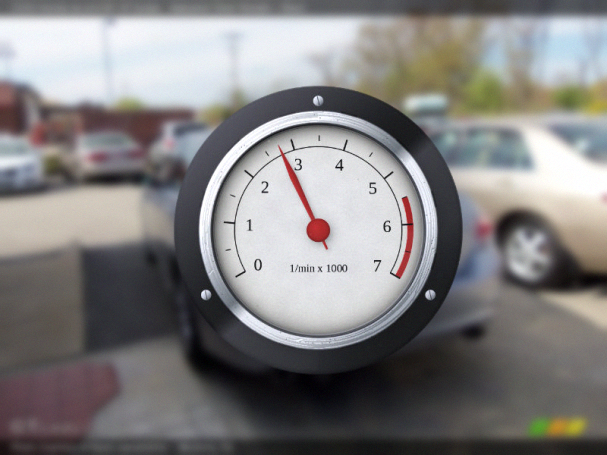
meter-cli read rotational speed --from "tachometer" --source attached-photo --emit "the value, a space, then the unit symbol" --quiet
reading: 2750 rpm
